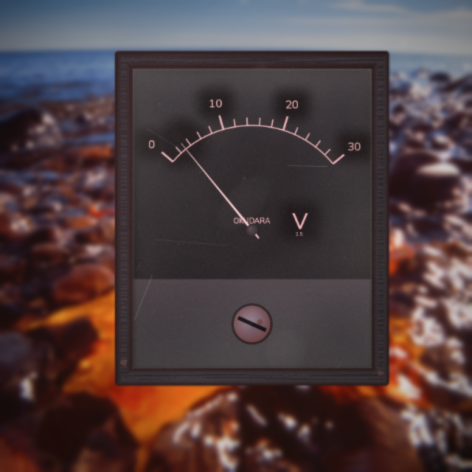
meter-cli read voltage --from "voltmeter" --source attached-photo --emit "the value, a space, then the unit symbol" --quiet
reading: 3 V
